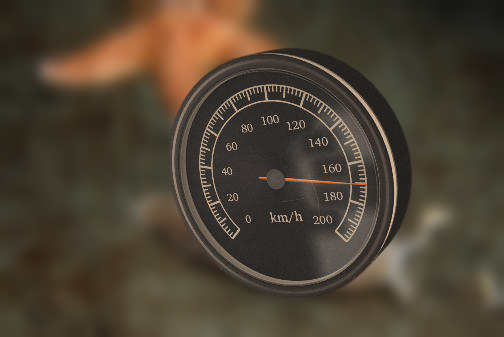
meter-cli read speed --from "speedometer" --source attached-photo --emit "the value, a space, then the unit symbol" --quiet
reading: 170 km/h
